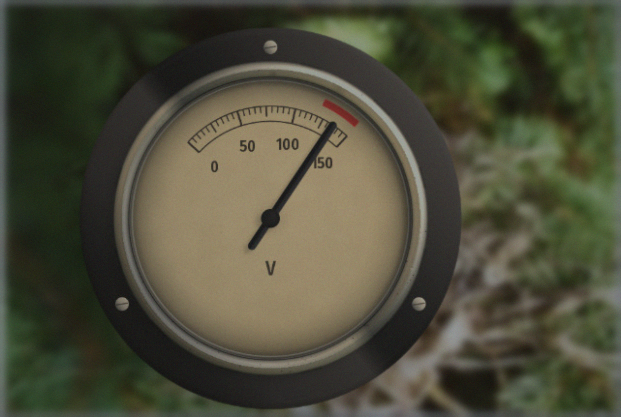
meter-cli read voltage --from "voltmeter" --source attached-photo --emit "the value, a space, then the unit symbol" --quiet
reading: 135 V
